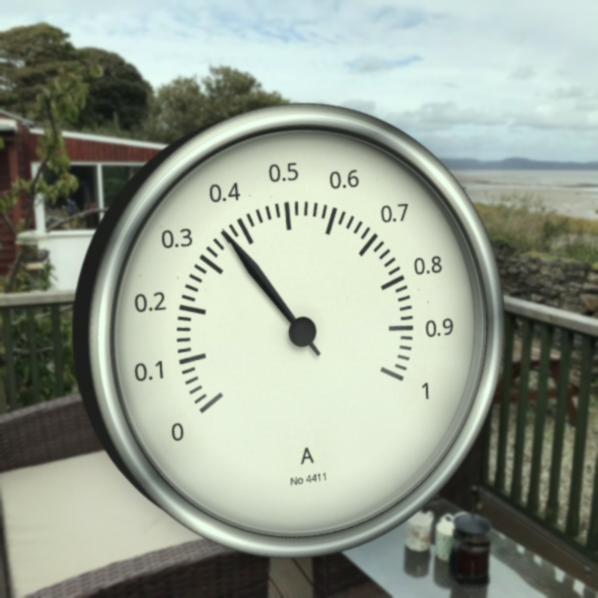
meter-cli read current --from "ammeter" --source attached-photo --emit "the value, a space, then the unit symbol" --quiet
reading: 0.36 A
